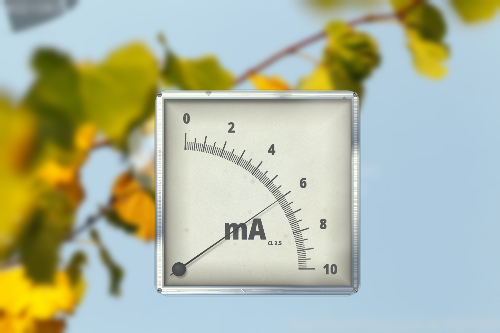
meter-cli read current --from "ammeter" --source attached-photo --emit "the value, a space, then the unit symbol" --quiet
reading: 6 mA
